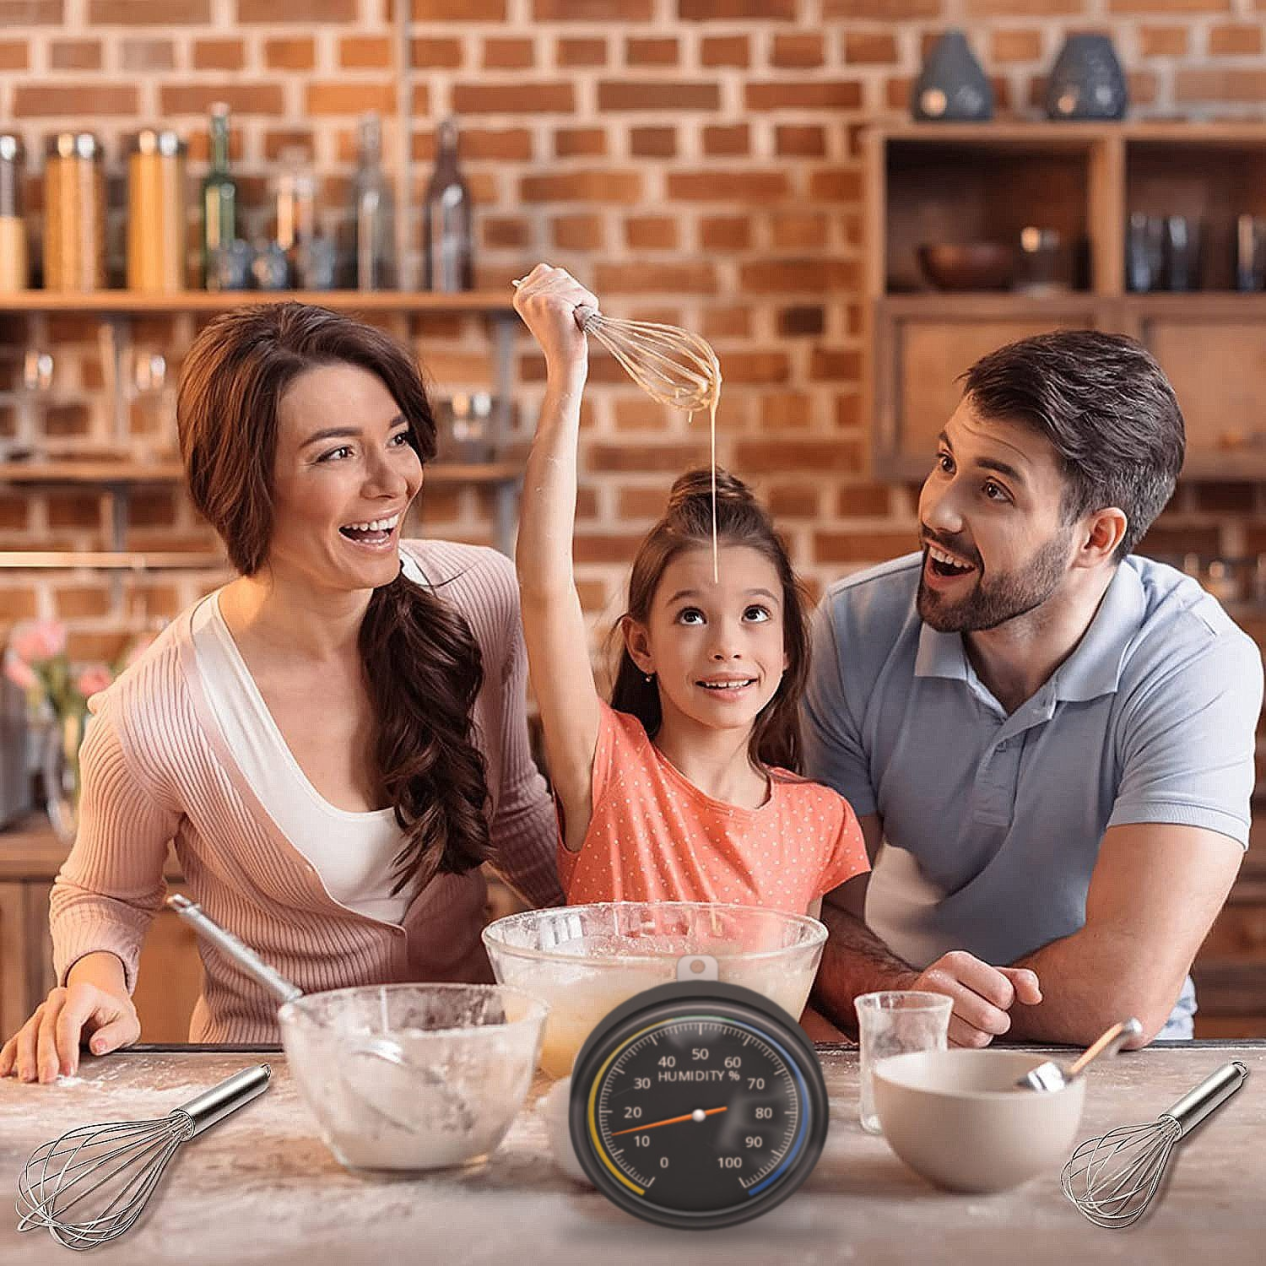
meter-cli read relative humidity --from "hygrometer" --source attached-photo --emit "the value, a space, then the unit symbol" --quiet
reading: 15 %
